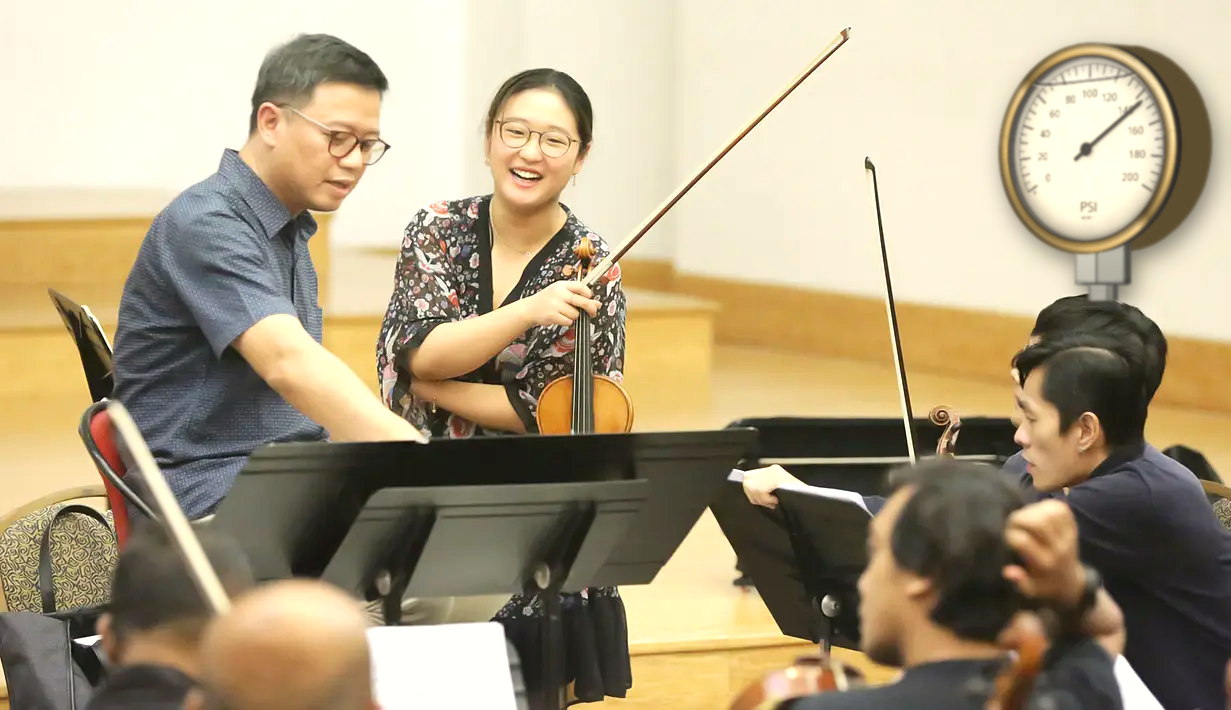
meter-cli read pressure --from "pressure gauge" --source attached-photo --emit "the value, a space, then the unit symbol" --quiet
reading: 145 psi
